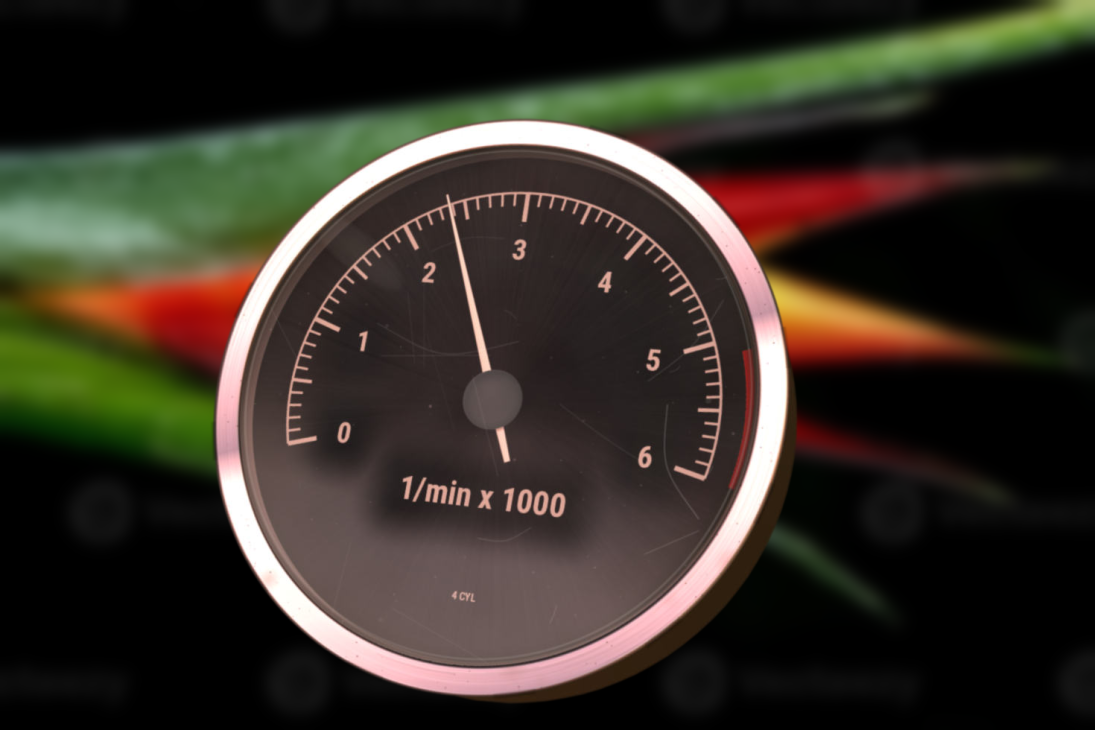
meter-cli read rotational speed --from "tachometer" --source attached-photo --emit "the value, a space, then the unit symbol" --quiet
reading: 2400 rpm
